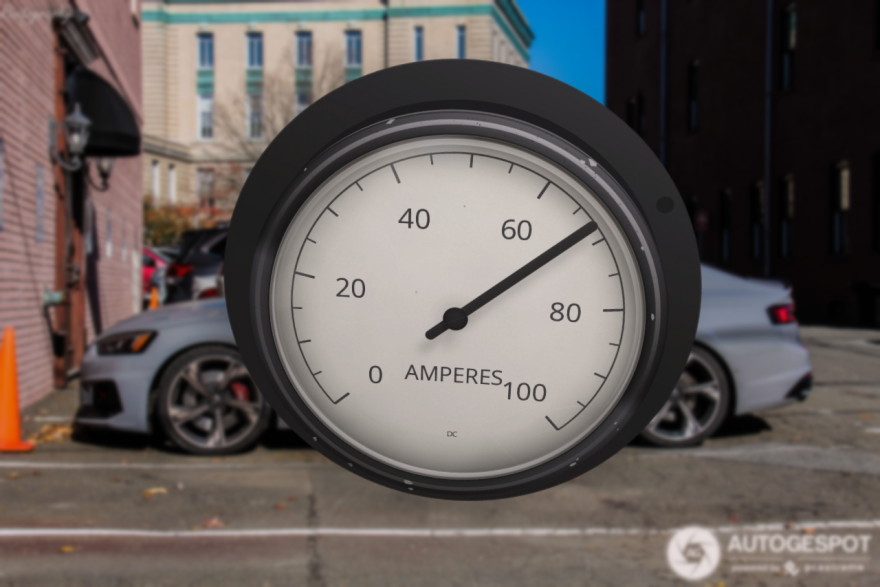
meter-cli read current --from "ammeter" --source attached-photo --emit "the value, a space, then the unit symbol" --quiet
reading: 67.5 A
